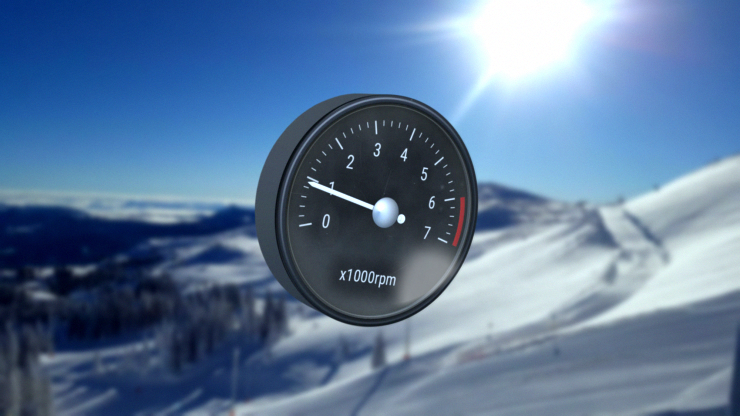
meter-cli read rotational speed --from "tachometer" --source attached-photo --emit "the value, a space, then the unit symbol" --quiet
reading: 900 rpm
